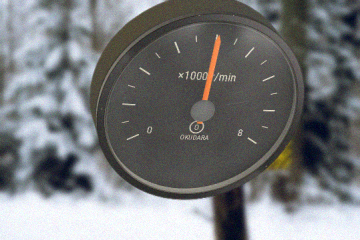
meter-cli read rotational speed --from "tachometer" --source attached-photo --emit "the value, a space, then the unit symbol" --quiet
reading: 4000 rpm
